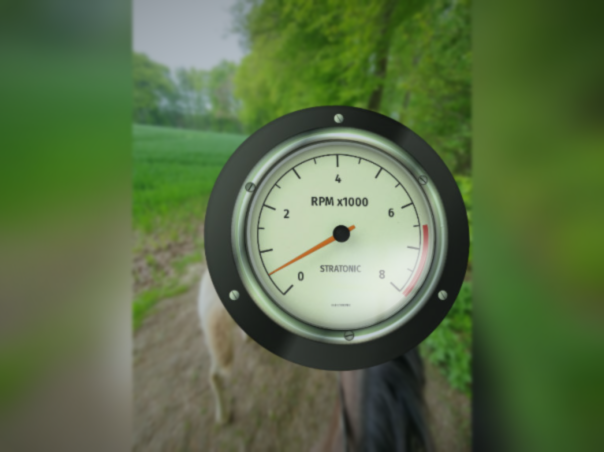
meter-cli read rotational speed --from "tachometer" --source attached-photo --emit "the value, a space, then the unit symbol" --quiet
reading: 500 rpm
